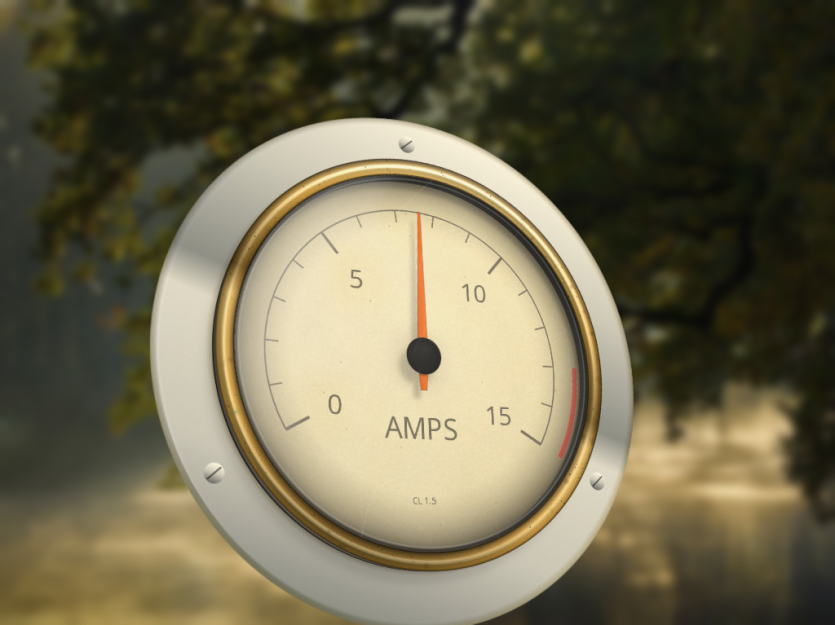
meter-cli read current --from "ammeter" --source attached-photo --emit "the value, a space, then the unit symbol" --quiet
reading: 7.5 A
